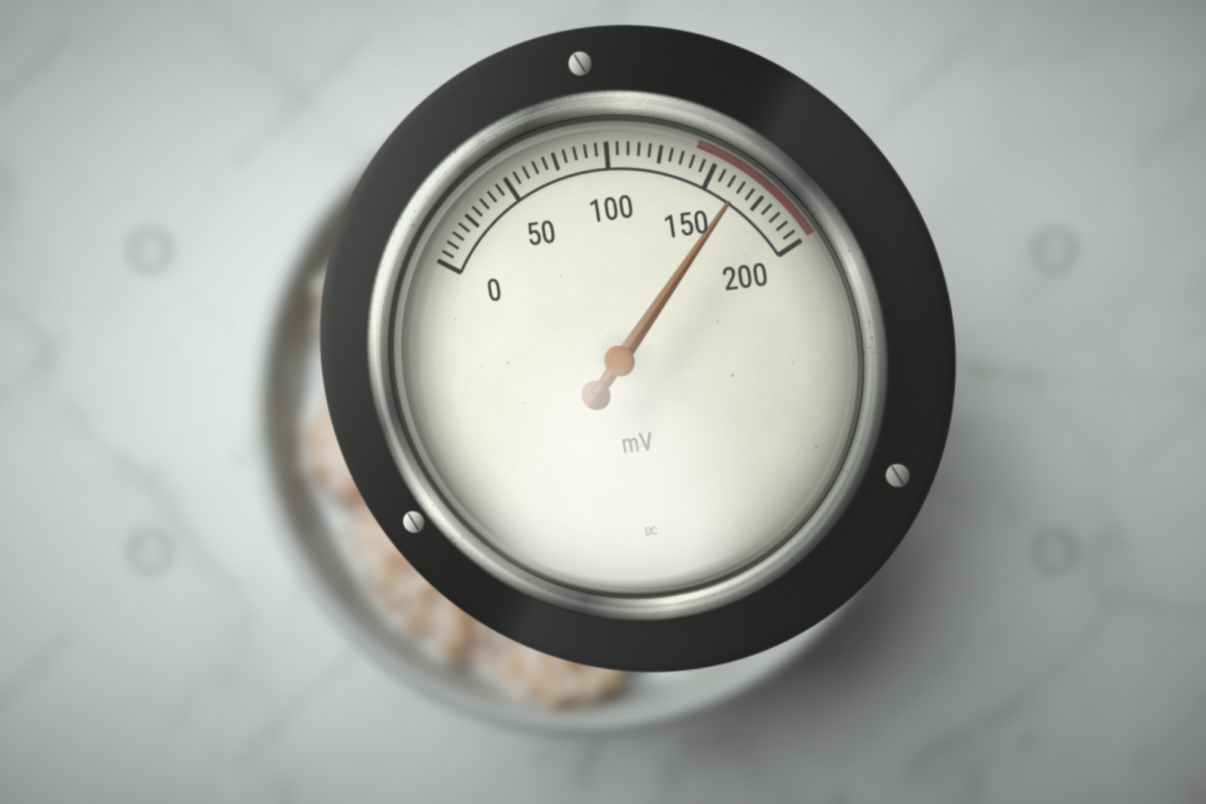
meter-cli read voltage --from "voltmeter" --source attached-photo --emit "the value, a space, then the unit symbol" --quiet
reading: 165 mV
